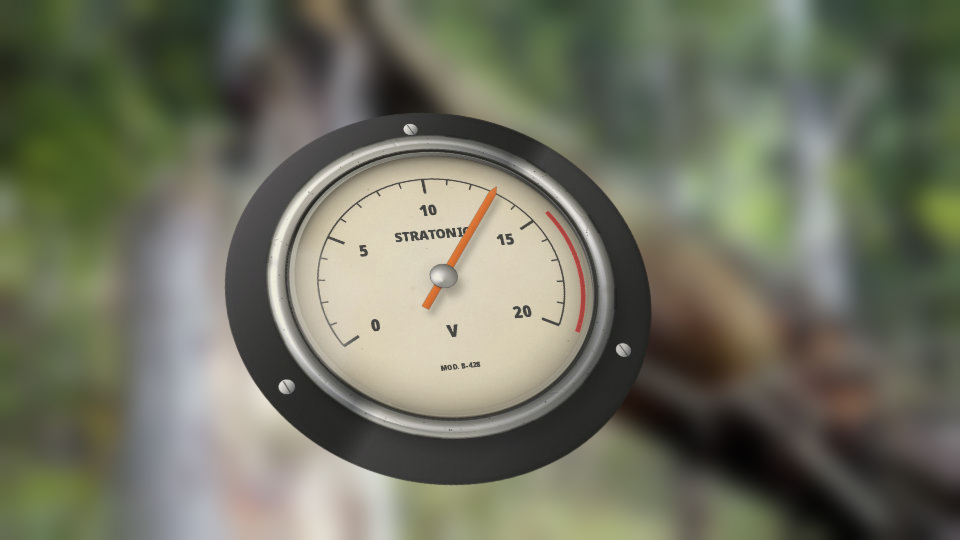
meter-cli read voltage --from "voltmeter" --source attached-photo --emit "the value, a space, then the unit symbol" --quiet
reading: 13 V
